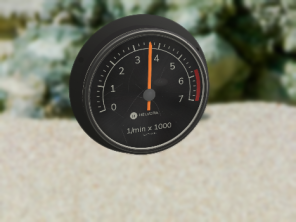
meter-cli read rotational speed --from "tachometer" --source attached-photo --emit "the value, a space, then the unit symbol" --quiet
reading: 3600 rpm
